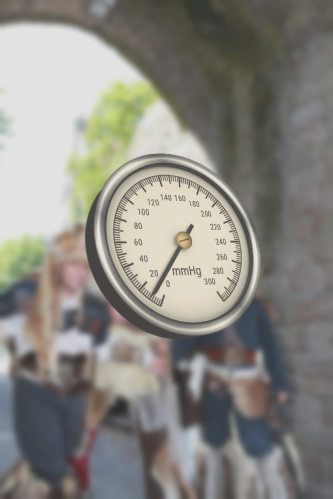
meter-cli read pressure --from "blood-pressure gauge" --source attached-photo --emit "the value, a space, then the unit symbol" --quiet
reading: 10 mmHg
